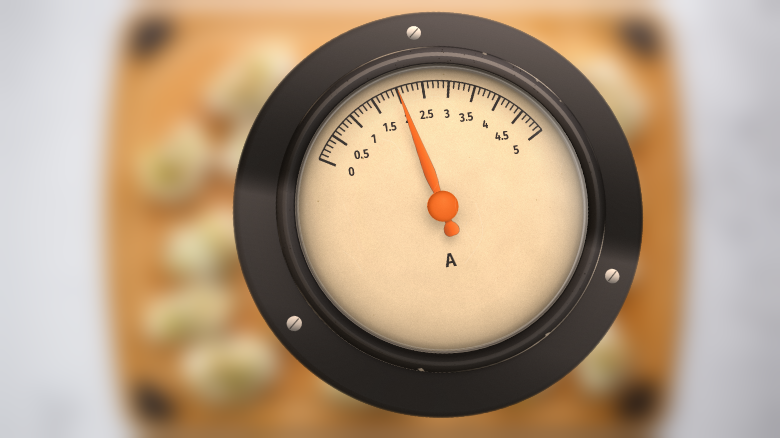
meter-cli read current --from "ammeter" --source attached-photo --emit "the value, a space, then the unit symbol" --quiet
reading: 2 A
